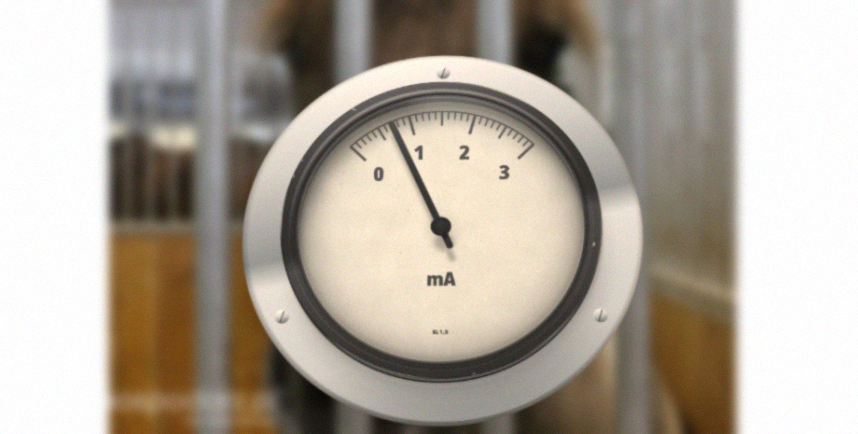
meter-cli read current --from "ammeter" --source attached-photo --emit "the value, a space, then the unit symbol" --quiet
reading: 0.7 mA
